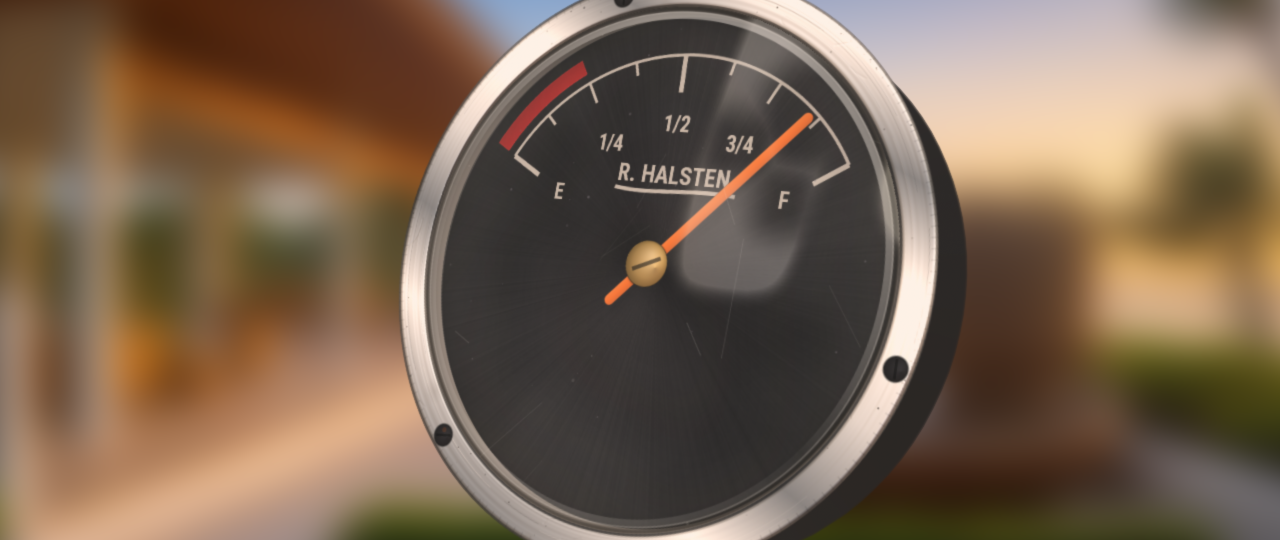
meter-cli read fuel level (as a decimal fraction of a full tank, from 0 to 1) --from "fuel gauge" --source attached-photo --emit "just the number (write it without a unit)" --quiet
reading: 0.875
